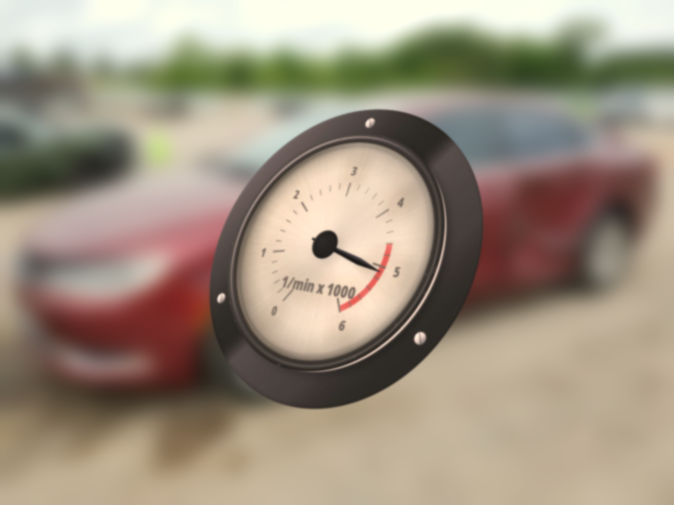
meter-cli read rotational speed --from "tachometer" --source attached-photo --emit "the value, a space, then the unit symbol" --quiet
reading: 5100 rpm
